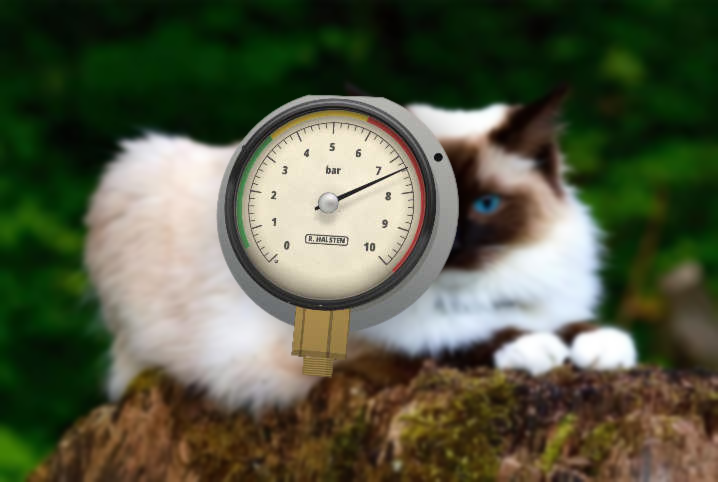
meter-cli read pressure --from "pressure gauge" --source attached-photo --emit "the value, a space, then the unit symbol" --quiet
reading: 7.4 bar
